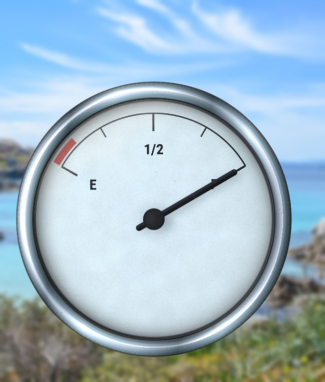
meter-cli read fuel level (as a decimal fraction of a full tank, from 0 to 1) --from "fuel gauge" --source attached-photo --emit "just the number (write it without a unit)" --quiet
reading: 1
